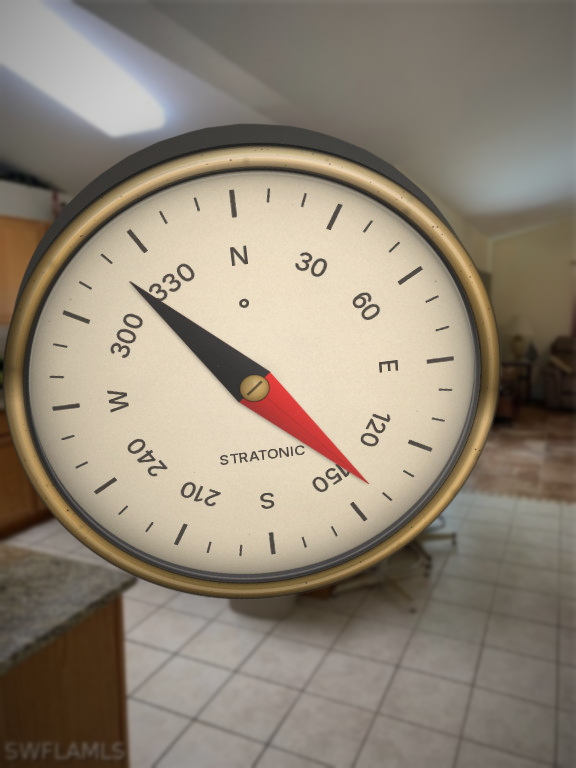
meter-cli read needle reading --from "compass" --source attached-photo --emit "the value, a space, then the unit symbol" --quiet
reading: 140 °
